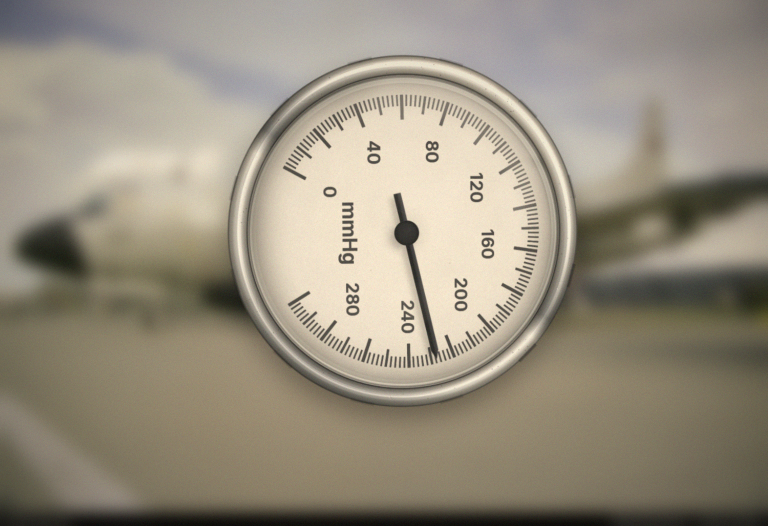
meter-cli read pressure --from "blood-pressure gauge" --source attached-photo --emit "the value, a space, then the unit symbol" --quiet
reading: 228 mmHg
